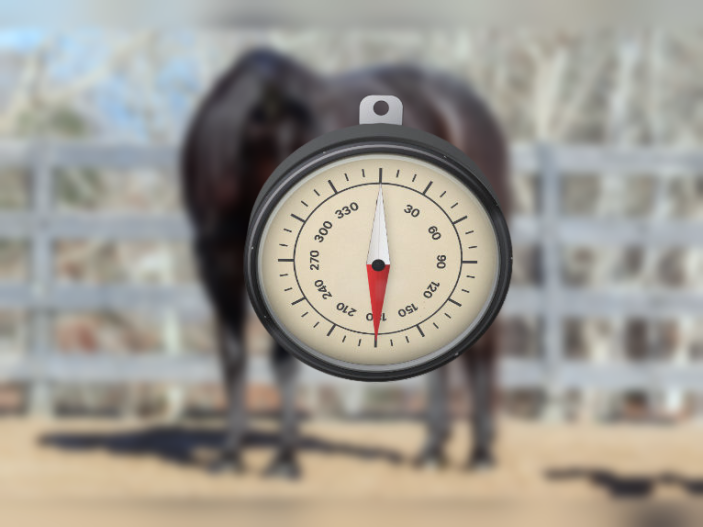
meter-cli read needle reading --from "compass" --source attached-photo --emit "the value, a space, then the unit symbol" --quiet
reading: 180 °
